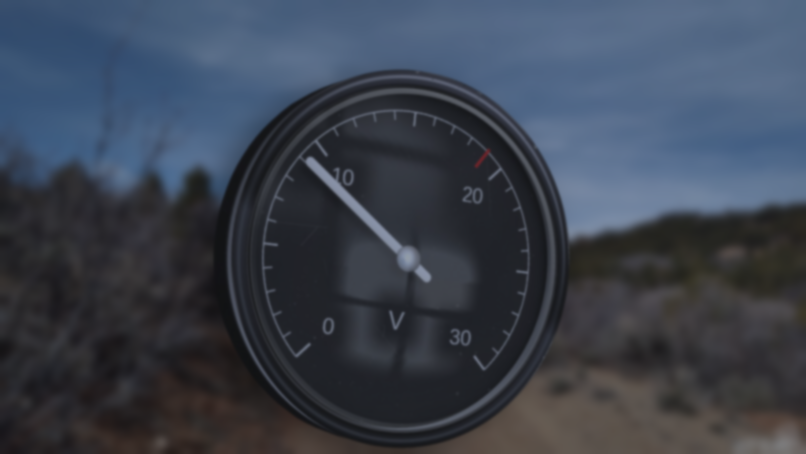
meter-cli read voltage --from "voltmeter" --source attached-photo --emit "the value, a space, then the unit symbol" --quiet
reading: 9 V
